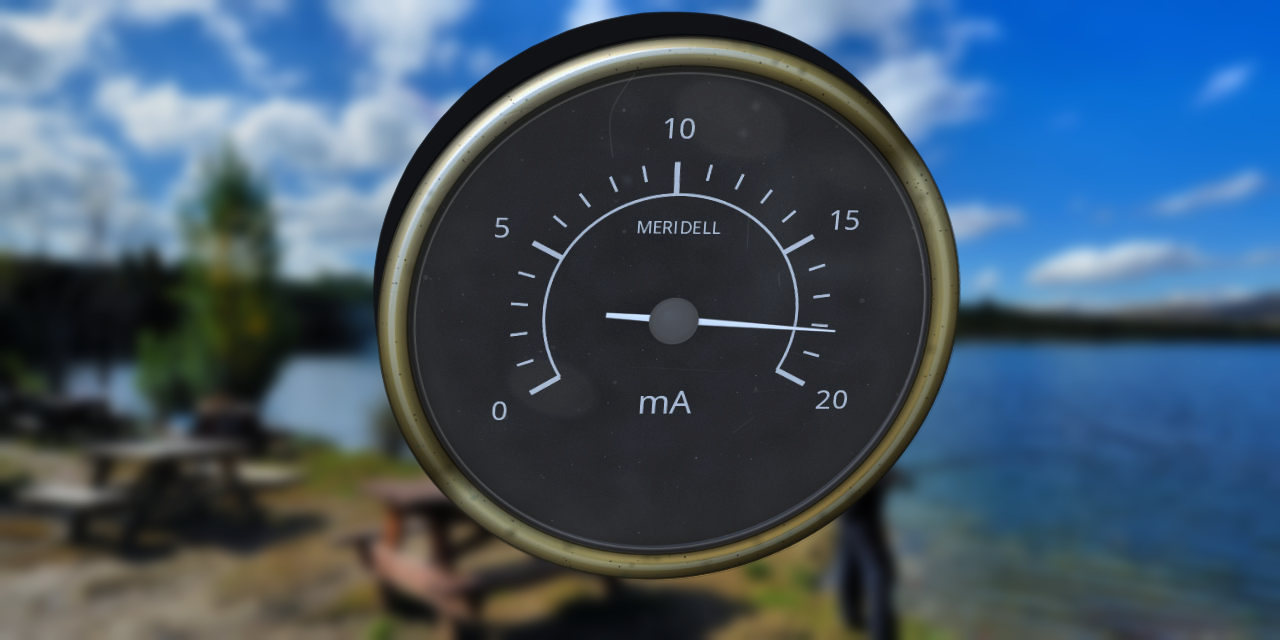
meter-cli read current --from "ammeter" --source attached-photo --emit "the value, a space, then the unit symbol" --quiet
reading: 18 mA
